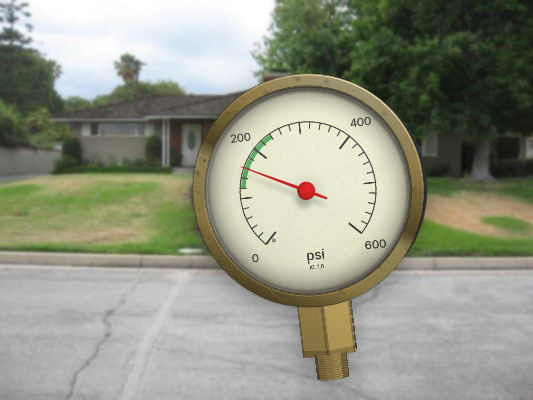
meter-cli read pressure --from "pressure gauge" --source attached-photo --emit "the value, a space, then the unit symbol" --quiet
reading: 160 psi
